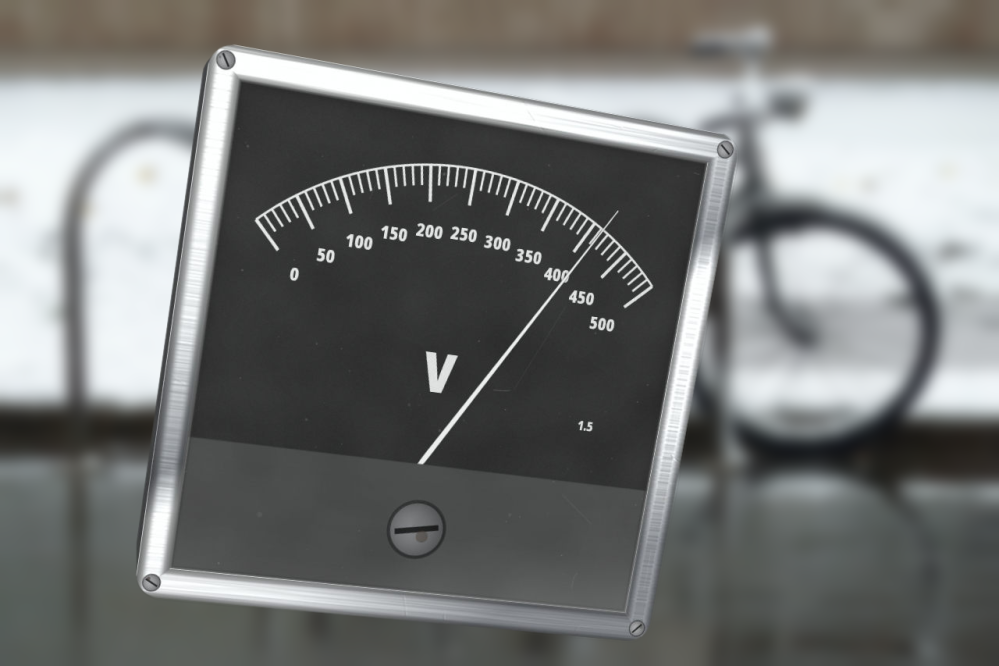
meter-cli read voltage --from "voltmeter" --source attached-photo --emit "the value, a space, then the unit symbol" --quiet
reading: 410 V
